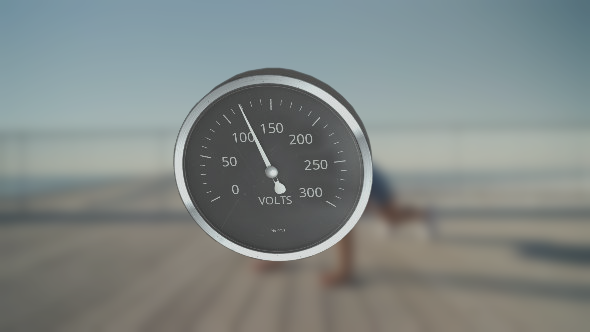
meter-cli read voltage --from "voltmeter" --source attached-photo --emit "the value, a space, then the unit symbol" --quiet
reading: 120 V
